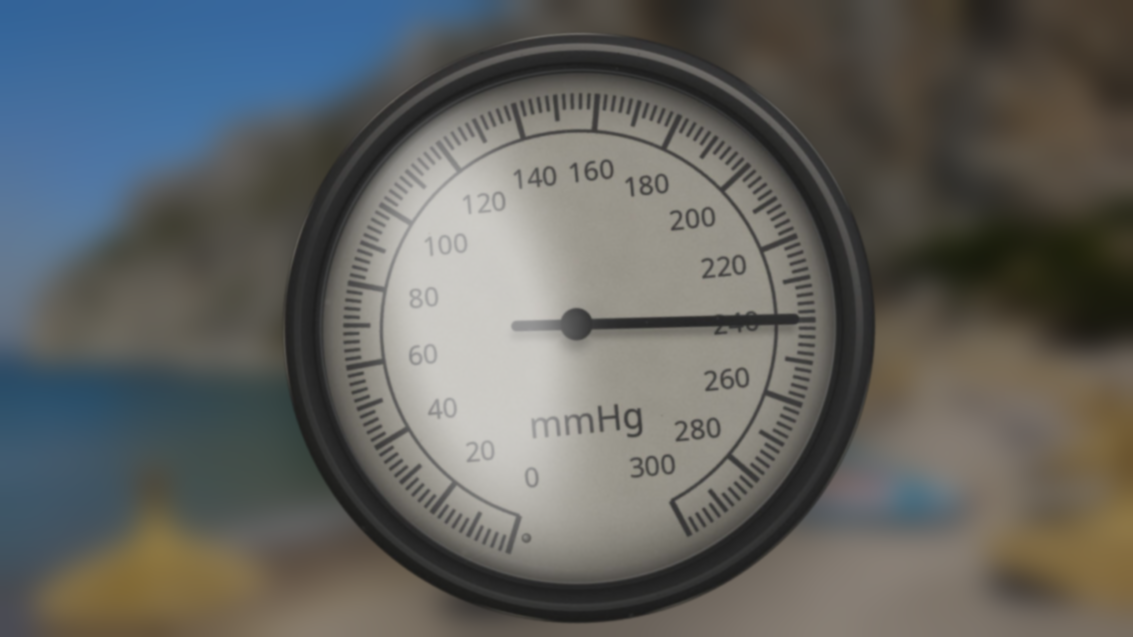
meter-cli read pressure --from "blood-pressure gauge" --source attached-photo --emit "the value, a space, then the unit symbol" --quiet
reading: 240 mmHg
